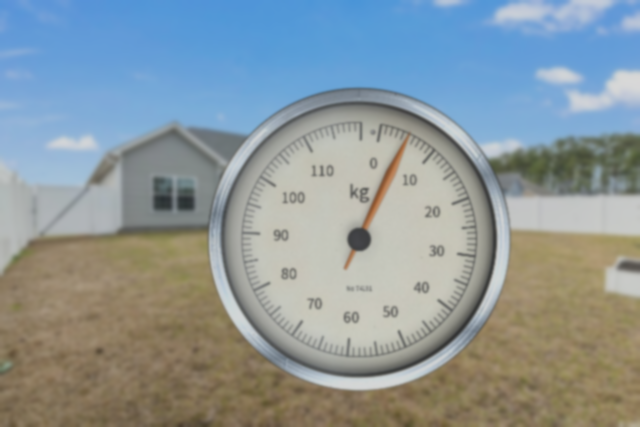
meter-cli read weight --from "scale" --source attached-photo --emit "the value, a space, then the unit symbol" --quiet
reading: 5 kg
